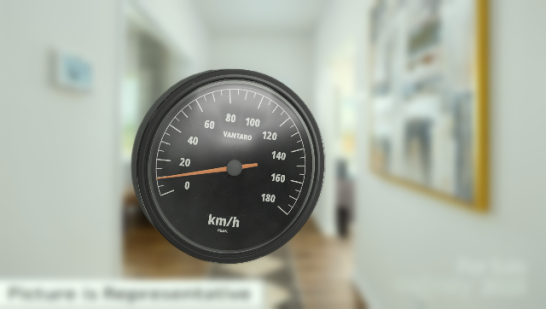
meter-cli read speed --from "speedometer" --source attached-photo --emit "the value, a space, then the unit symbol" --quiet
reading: 10 km/h
